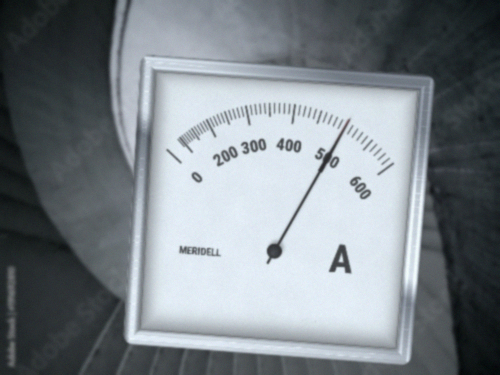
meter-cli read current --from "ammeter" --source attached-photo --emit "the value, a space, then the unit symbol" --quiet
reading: 500 A
